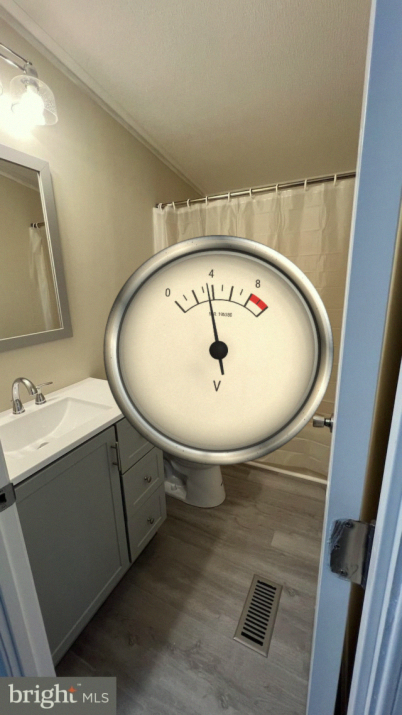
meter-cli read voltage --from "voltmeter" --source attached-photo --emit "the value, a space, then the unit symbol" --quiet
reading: 3.5 V
